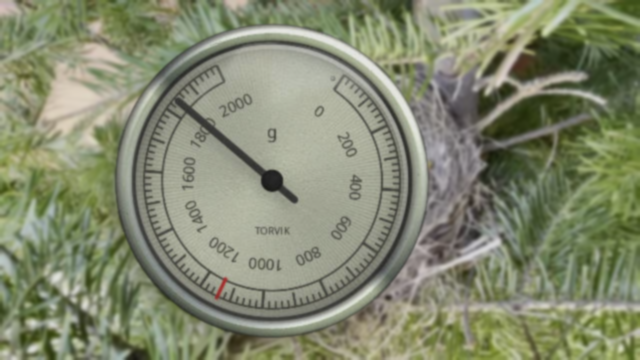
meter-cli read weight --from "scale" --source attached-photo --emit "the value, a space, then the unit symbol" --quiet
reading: 1840 g
